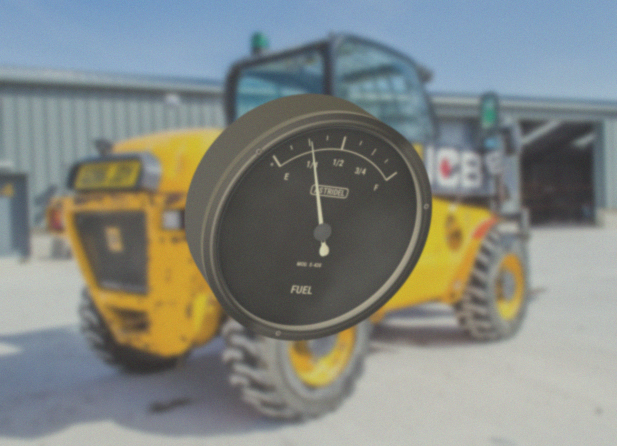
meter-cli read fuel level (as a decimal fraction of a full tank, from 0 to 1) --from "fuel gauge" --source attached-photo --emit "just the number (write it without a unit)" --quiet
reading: 0.25
